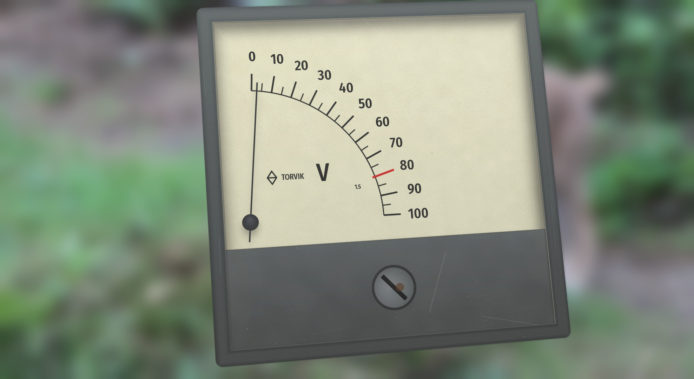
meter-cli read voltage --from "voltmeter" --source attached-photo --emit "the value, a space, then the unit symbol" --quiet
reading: 2.5 V
